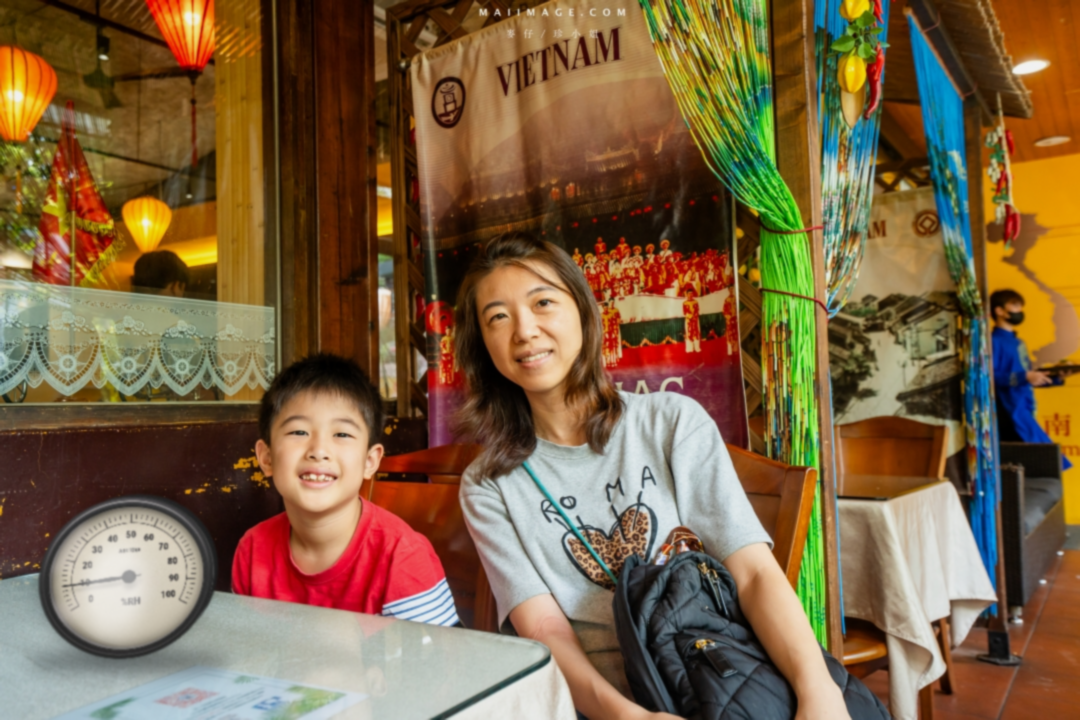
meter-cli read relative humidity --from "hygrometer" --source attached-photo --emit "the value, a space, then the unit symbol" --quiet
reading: 10 %
